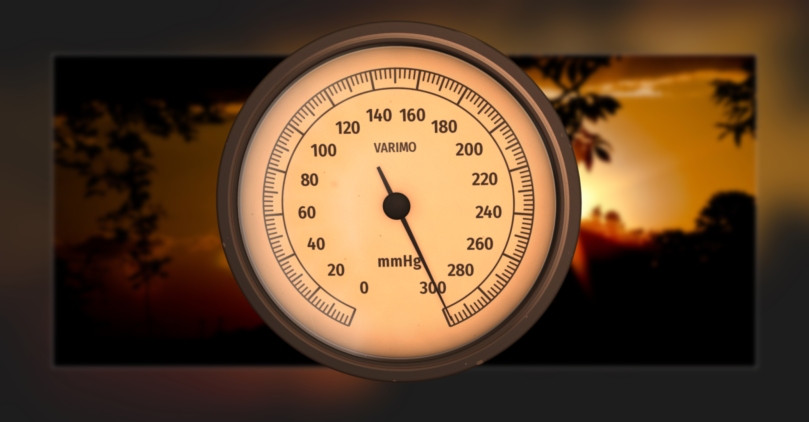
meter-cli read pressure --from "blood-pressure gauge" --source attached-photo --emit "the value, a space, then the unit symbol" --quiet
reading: 298 mmHg
